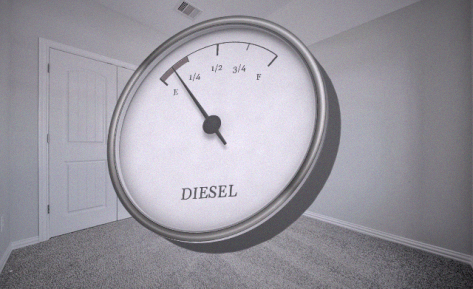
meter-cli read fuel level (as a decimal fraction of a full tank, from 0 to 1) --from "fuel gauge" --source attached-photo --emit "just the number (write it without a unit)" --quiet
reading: 0.125
